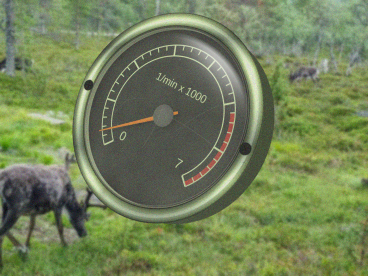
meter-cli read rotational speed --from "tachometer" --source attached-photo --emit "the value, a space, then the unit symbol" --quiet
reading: 300 rpm
